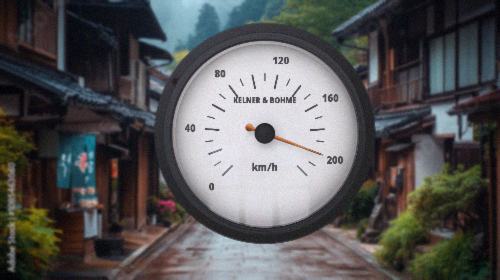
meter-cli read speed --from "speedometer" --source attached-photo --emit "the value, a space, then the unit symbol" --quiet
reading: 200 km/h
